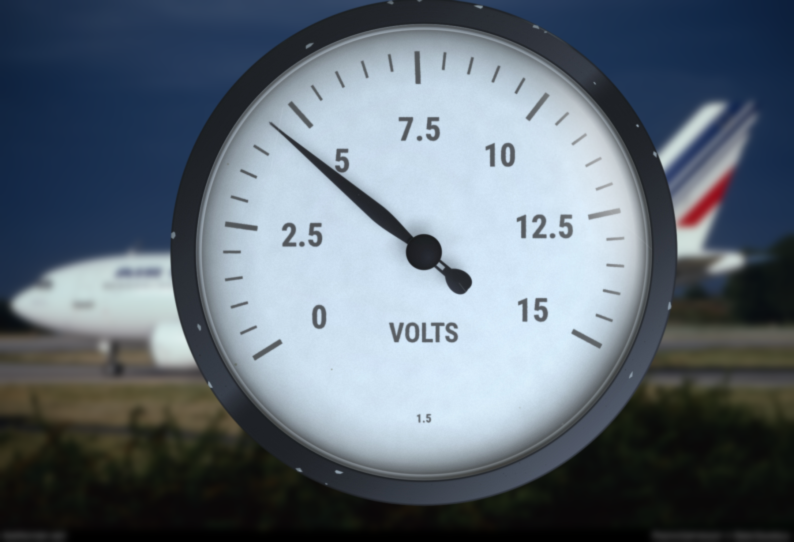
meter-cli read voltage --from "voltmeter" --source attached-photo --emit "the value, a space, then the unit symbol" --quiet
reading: 4.5 V
